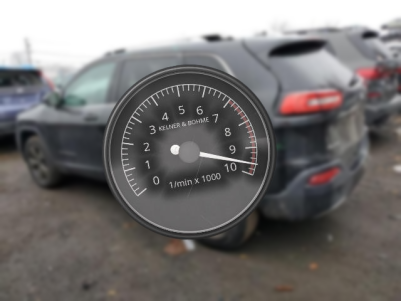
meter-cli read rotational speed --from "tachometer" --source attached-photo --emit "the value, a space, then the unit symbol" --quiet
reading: 9600 rpm
